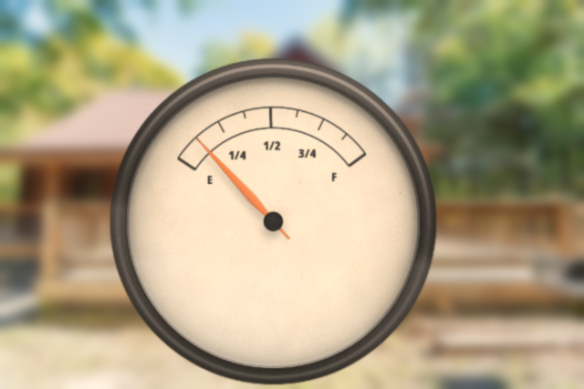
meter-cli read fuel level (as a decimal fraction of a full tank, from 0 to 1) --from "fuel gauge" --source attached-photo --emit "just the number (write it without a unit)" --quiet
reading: 0.125
